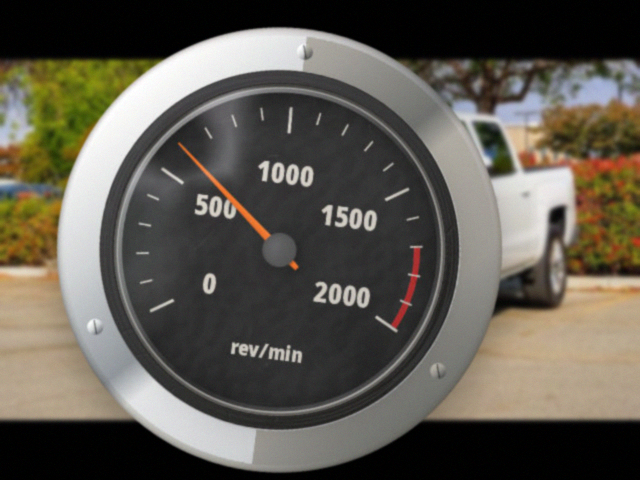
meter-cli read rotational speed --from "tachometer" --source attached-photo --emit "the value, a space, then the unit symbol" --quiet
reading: 600 rpm
